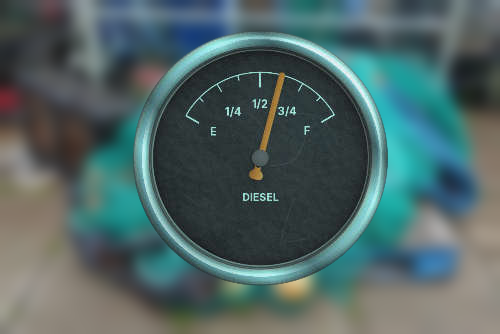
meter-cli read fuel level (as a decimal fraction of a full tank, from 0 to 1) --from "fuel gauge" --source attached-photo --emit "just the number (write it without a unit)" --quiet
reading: 0.625
